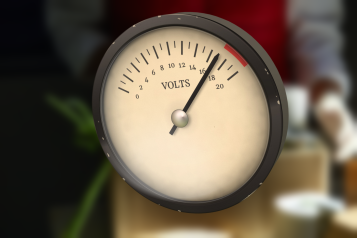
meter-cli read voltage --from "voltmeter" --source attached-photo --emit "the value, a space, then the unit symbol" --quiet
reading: 17 V
